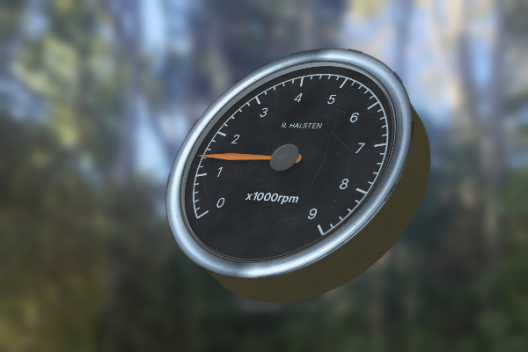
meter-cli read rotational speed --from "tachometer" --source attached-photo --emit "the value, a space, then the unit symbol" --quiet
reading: 1400 rpm
